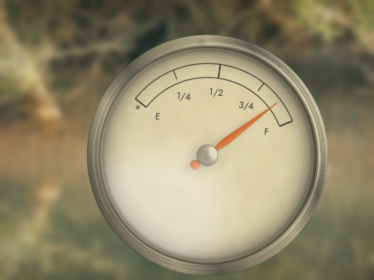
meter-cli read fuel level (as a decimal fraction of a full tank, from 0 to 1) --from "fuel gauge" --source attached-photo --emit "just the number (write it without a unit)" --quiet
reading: 0.875
